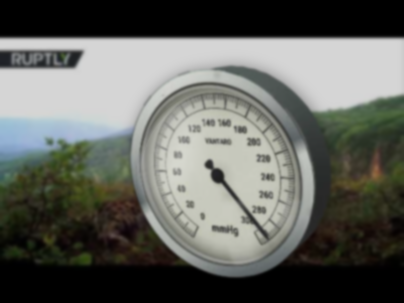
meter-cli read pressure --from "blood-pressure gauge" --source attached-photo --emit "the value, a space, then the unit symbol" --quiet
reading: 290 mmHg
